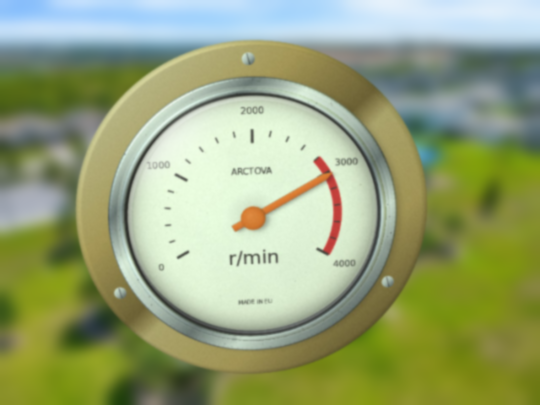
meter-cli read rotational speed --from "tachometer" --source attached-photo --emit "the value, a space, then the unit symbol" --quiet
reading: 3000 rpm
